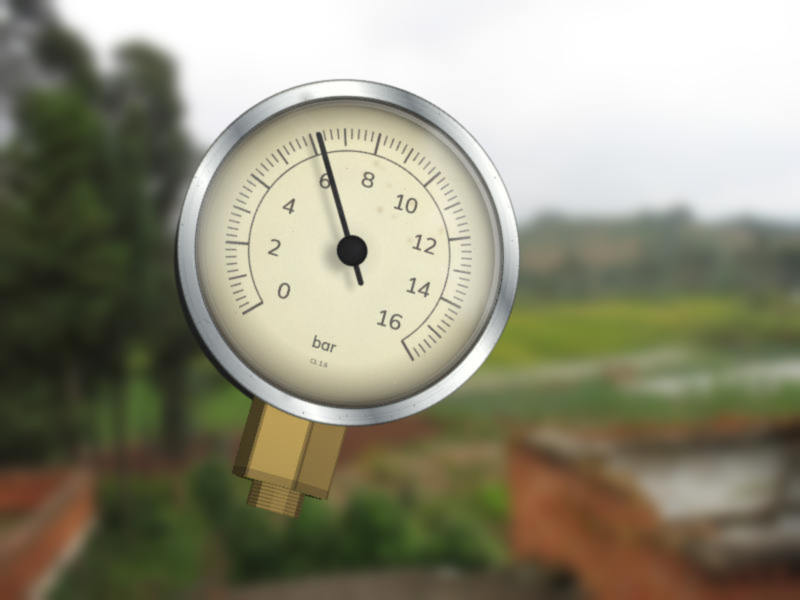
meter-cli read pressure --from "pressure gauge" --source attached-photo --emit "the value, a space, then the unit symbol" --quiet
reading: 6.2 bar
